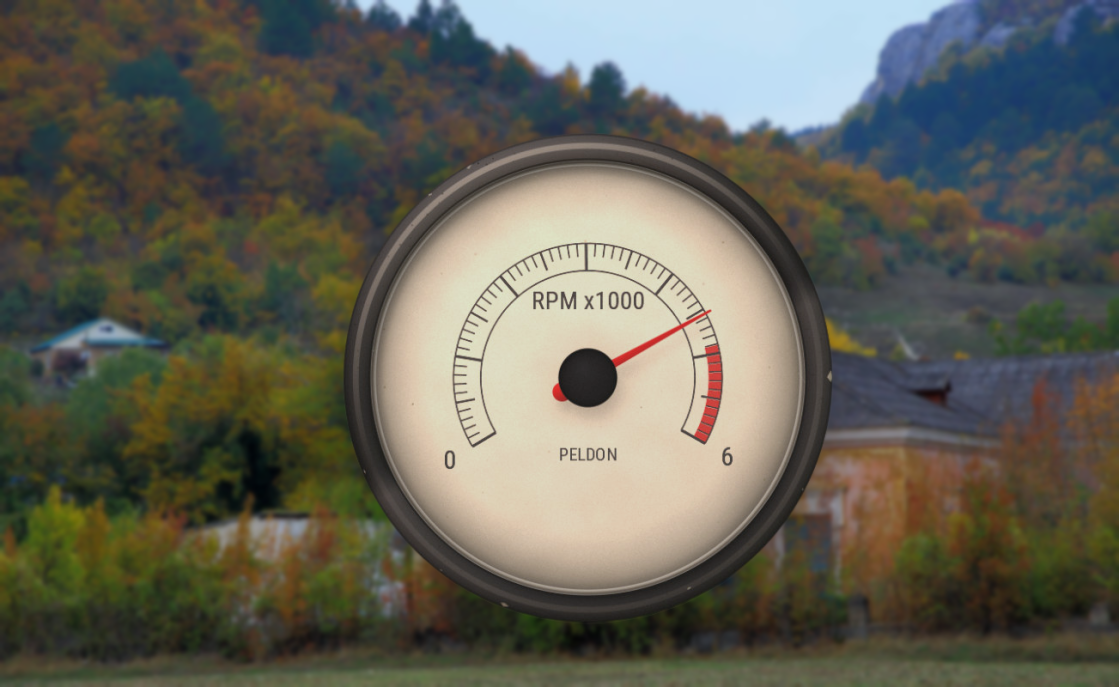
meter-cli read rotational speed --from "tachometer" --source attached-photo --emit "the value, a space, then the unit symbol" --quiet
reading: 4550 rpm
